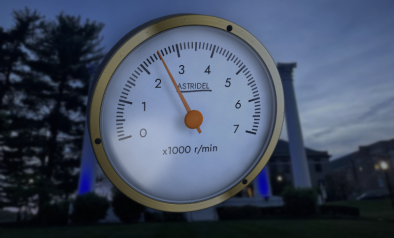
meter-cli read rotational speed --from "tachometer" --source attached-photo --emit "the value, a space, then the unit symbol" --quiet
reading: 2500 rpm
